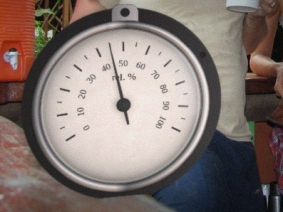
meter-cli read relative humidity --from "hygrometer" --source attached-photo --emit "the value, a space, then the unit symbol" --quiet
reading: 45 %
